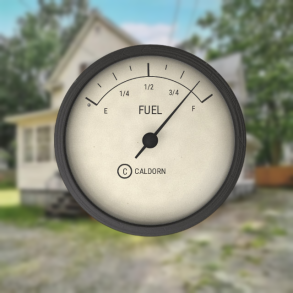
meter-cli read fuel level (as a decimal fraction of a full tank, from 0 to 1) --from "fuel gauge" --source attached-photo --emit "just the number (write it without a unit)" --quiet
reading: 0.875
